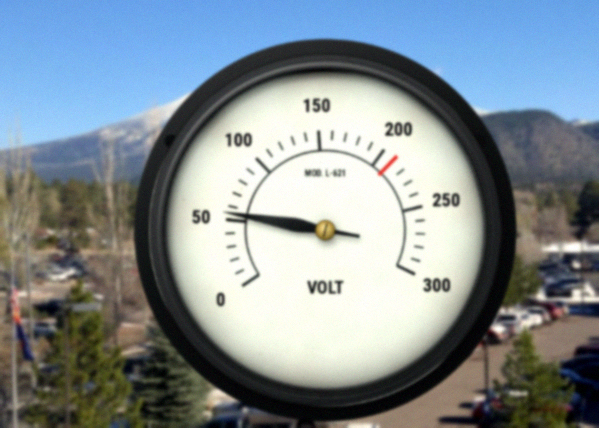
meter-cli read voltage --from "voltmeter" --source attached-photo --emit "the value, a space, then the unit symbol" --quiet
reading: 55 V
